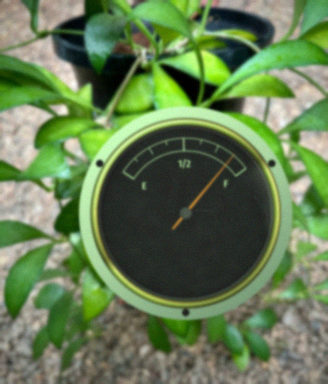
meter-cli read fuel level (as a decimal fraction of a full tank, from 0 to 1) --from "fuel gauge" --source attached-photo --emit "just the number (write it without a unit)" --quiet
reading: 0.875
